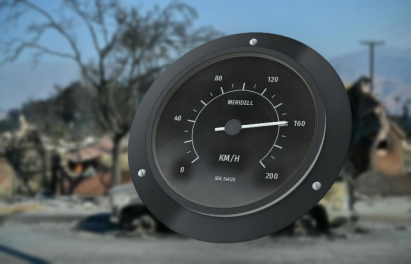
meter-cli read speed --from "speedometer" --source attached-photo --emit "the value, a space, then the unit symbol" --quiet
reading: 160 km/h
